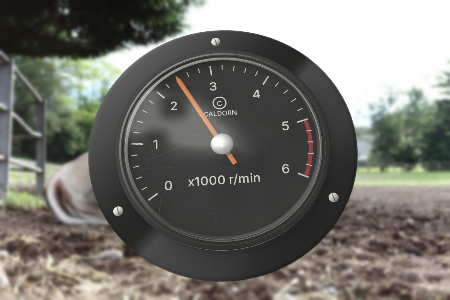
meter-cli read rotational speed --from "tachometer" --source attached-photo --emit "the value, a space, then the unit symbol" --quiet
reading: 2400 rpm
